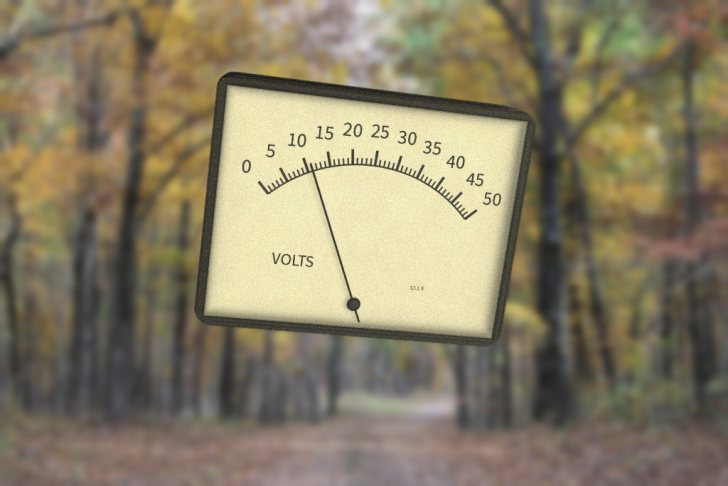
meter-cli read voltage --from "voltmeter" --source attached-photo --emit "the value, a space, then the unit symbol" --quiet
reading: 11 V
